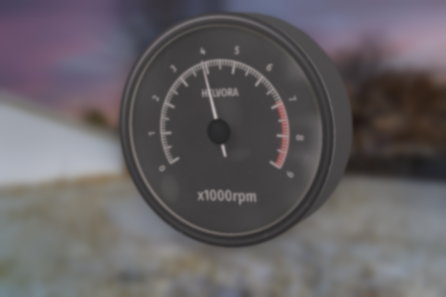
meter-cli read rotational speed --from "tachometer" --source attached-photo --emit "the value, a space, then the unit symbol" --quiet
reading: 4000 rpm
